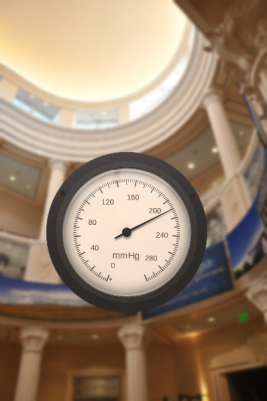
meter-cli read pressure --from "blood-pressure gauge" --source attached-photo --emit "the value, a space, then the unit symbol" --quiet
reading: 210 mmHg
